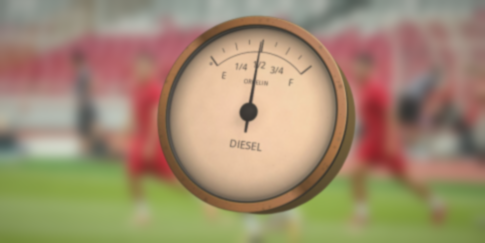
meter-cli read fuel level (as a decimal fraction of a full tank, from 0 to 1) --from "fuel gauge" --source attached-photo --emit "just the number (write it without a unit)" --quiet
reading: 0.5
